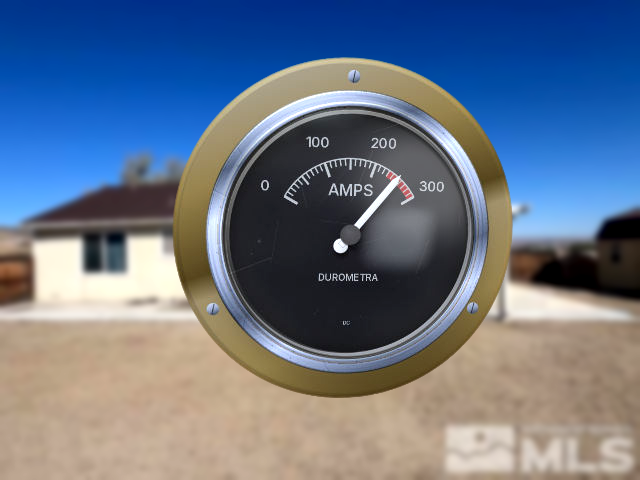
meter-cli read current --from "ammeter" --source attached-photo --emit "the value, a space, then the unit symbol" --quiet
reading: 250 A
